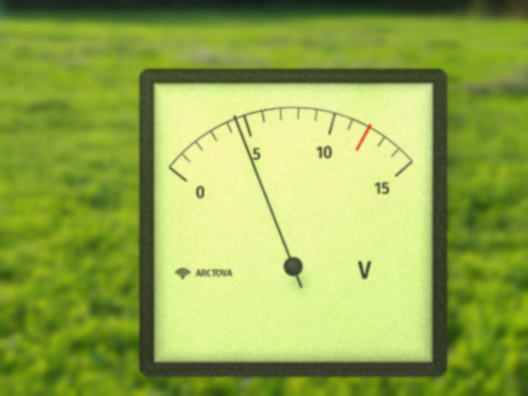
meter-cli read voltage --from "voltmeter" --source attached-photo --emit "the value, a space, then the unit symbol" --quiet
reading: 4.5 V
